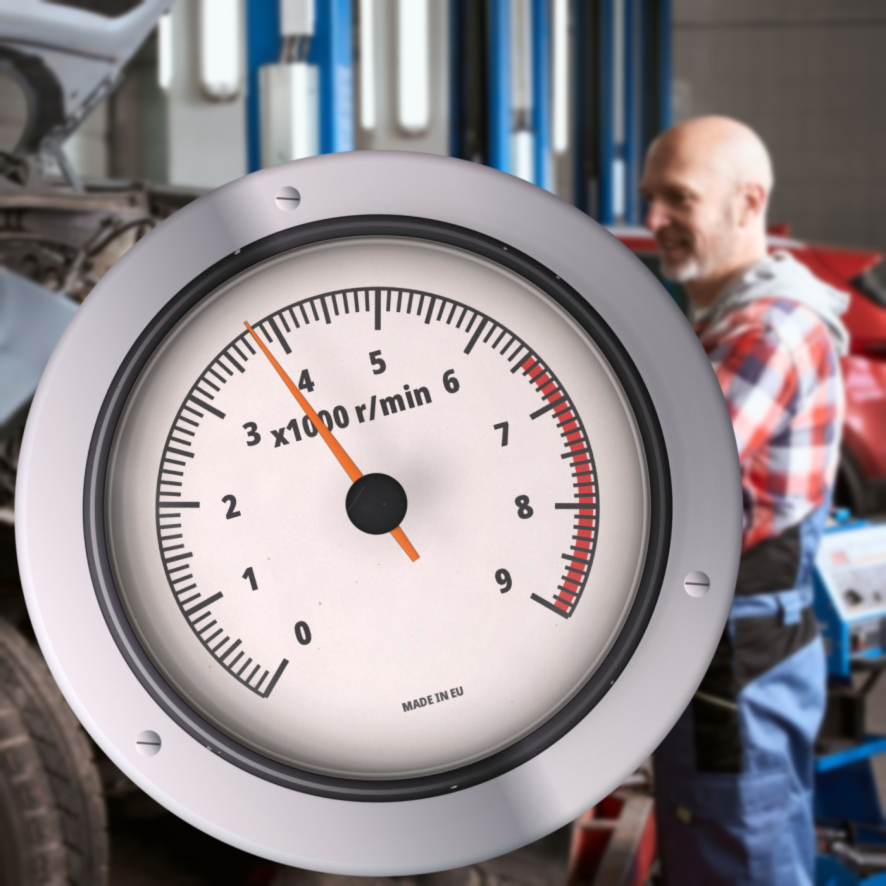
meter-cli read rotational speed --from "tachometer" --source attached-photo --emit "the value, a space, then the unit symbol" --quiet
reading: 3800 rpm
